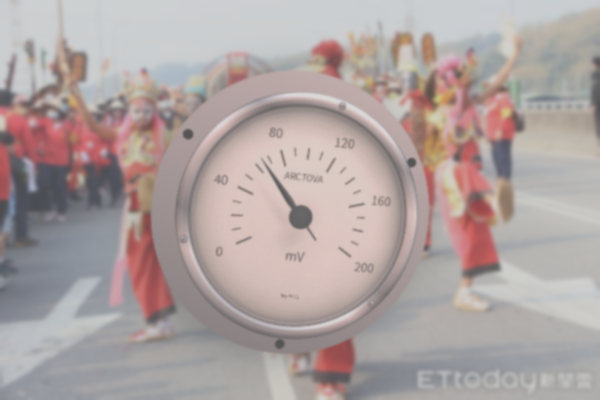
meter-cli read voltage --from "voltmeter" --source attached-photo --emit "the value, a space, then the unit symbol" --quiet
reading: 65 mV
